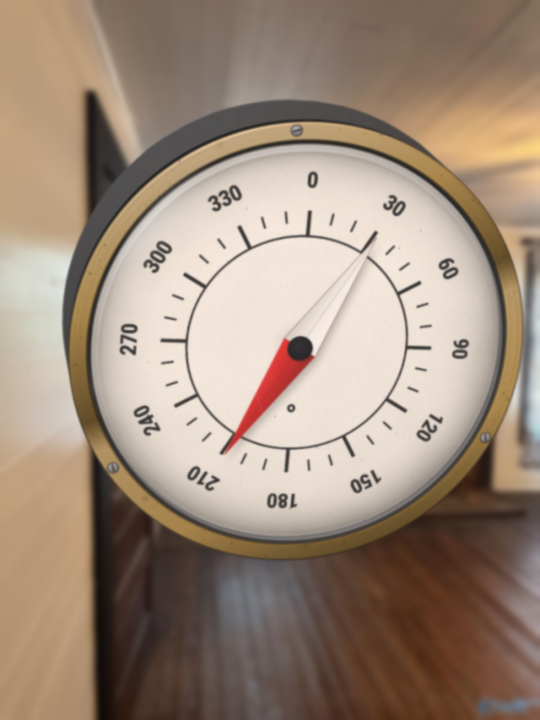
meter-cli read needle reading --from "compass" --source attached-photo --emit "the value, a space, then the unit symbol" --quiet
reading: 210 °
